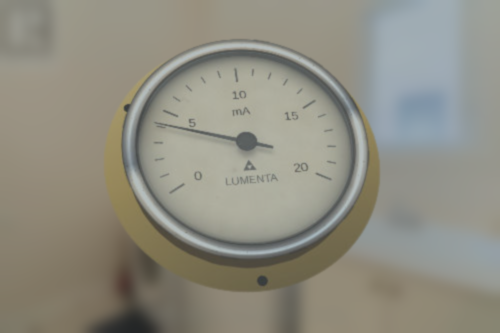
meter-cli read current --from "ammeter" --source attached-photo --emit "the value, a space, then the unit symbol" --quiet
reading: 4 mA
